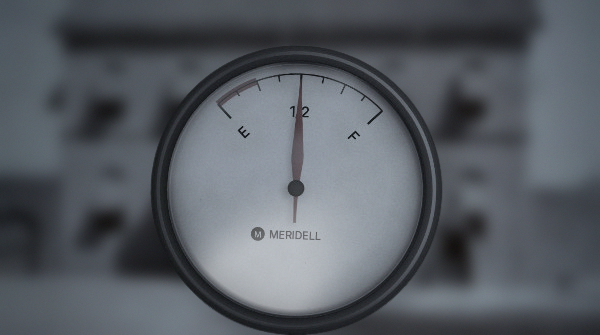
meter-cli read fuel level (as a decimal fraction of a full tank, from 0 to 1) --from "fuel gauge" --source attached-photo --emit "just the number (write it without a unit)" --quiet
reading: 0.5
